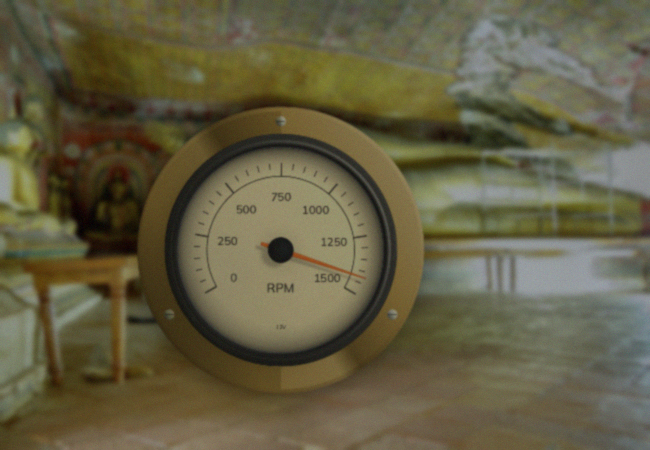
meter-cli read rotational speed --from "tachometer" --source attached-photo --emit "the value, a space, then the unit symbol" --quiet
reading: 1425 rpm
